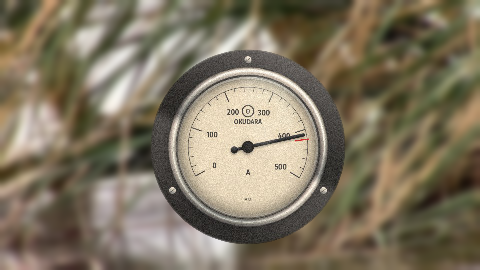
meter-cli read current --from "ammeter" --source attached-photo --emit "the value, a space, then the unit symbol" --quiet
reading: 410 A
